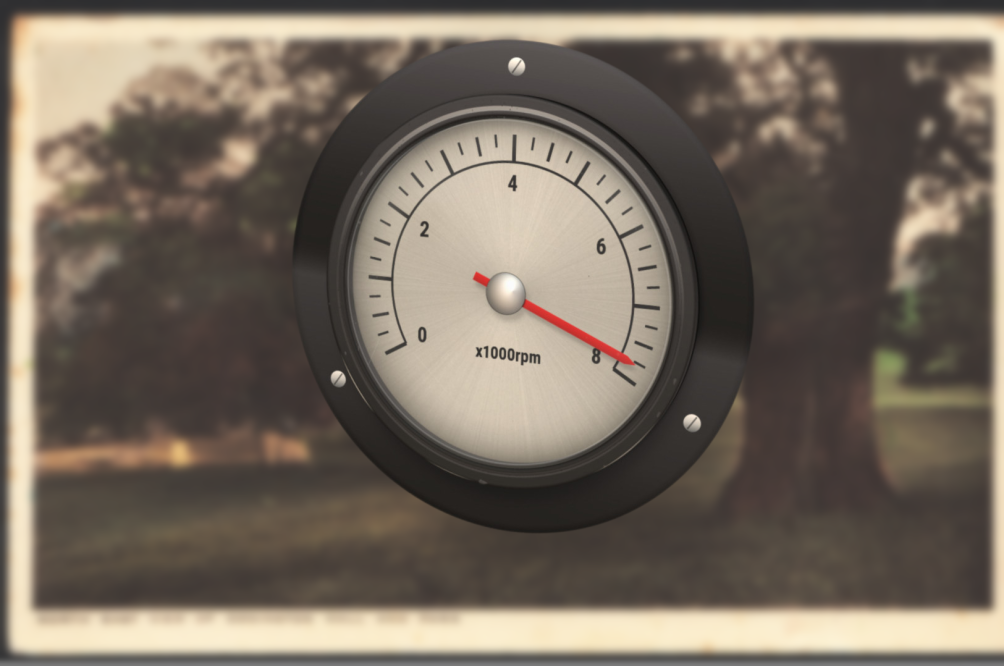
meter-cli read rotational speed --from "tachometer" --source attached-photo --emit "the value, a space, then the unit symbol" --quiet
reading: 7750 rpm
